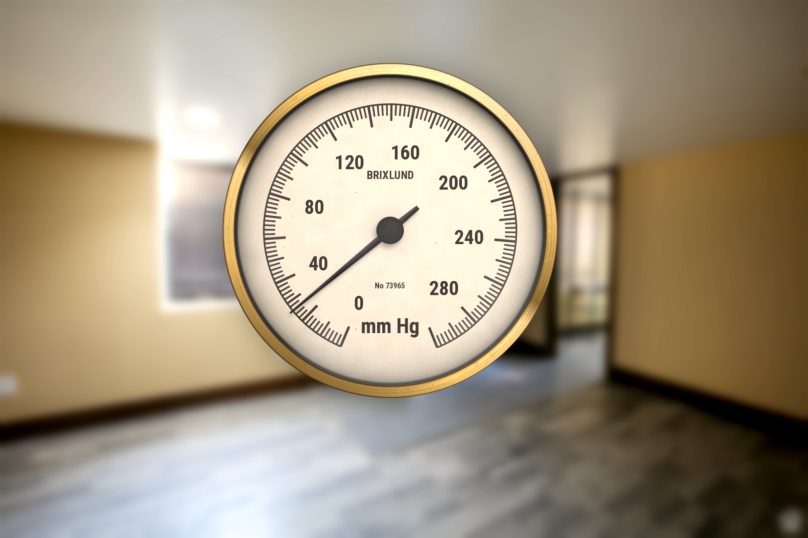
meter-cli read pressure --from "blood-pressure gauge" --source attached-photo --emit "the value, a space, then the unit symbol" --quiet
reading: 26 mmHg
